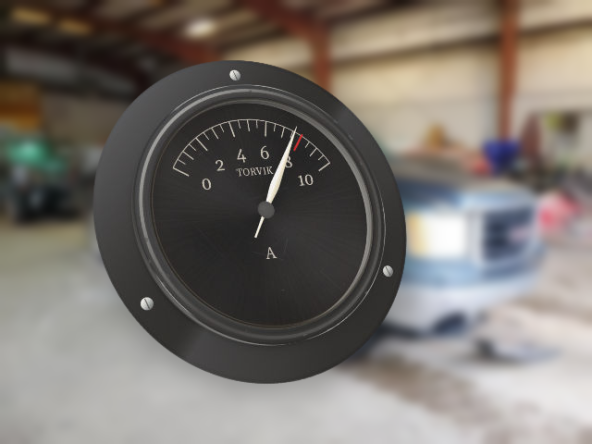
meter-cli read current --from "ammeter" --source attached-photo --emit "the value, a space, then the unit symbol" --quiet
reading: 7.5 A
